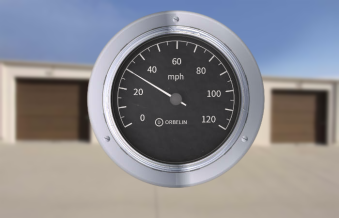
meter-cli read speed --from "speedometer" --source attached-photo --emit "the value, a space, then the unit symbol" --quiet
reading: 30 mph
